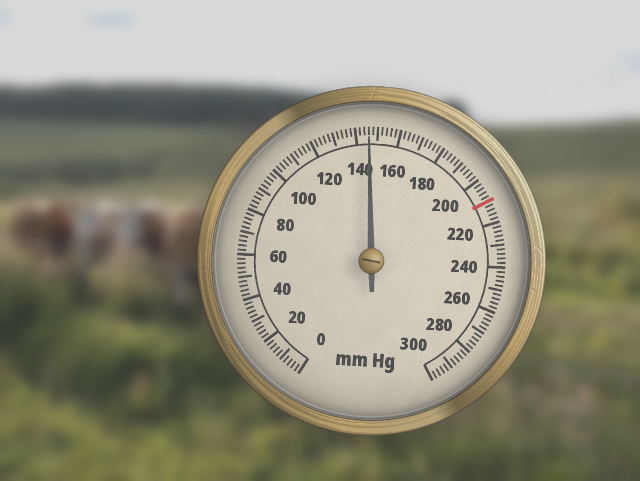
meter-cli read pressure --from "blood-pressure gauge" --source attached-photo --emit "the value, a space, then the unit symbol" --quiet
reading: 146 mmHg
